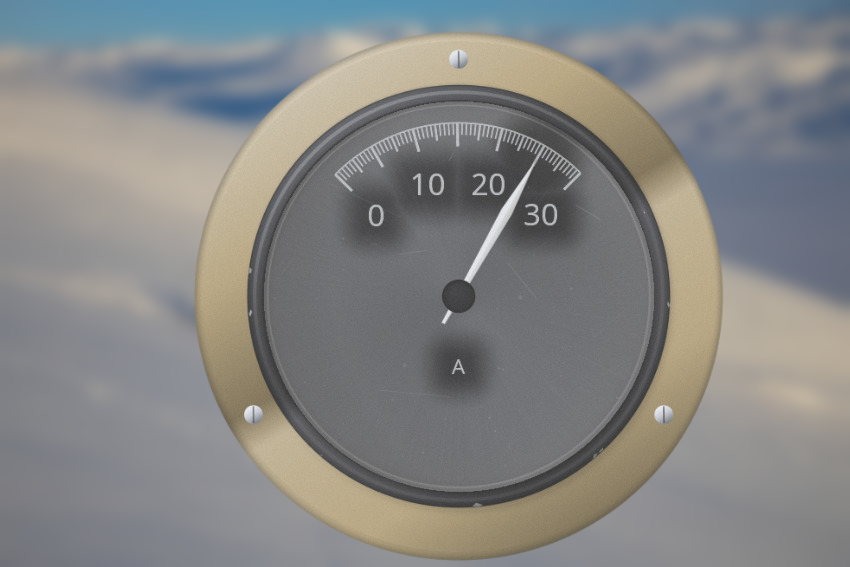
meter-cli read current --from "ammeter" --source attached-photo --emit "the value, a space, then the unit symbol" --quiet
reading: 25 A
